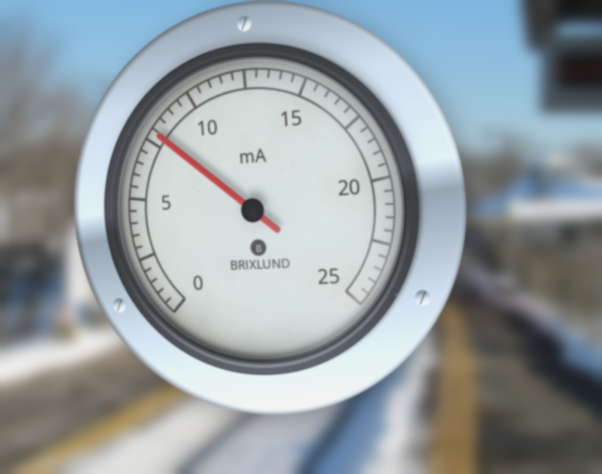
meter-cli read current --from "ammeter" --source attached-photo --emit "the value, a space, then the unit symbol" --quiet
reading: 8 mA
